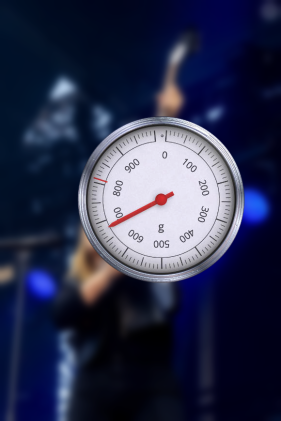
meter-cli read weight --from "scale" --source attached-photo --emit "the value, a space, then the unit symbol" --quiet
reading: 680 g
